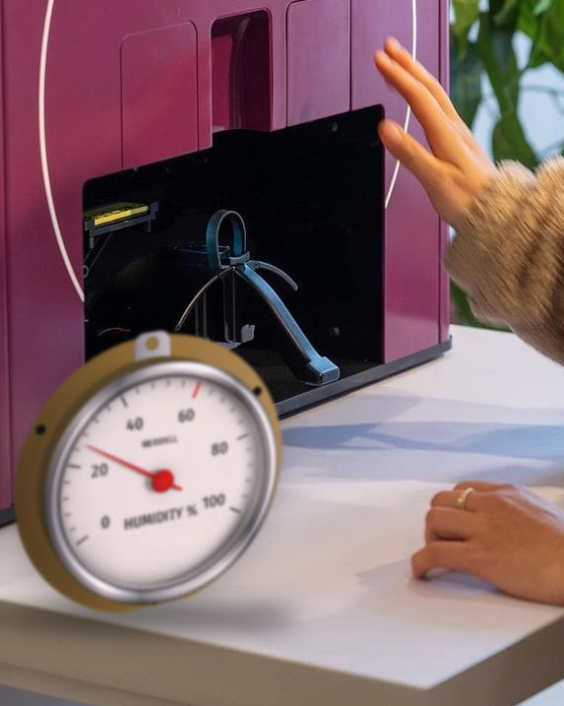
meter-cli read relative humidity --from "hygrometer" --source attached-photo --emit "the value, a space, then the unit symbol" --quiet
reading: 26 %
